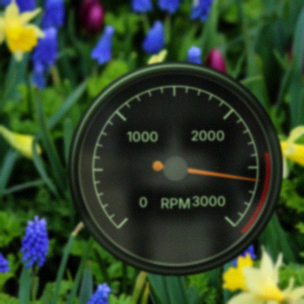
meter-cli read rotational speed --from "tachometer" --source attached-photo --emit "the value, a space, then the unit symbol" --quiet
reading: 2600 rpm
